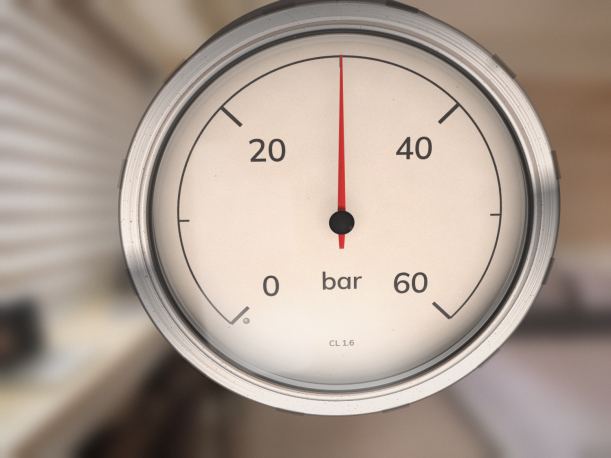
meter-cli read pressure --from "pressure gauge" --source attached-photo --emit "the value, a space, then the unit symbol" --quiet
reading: 30 bar
